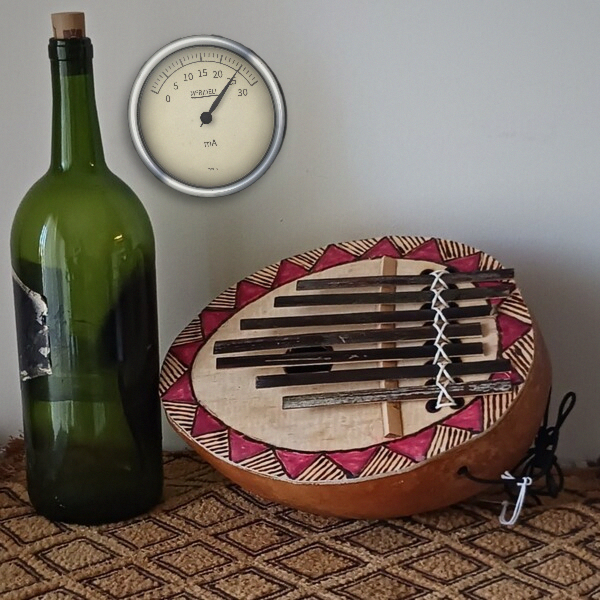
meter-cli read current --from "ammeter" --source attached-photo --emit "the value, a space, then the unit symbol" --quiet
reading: 25 mA
